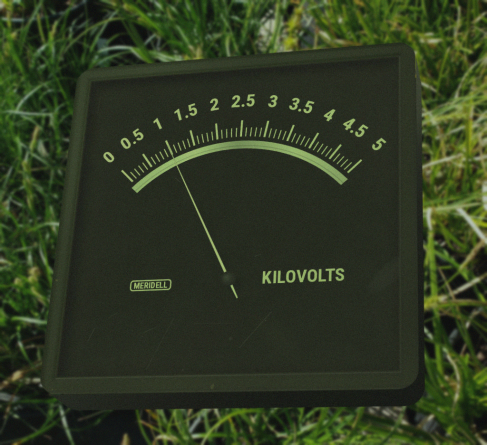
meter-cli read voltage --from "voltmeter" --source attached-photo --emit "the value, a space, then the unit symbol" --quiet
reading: 1 kV
